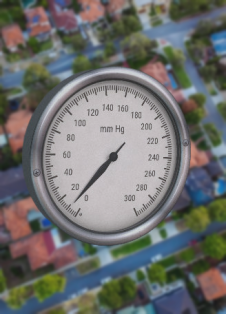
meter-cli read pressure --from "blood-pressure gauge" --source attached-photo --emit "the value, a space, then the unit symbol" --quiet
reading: 10 mmHg
